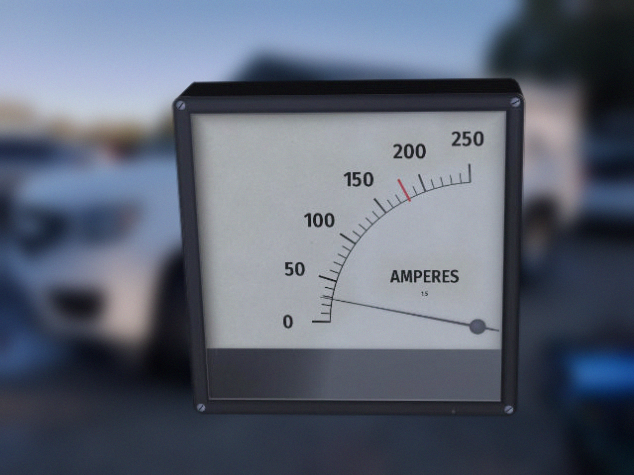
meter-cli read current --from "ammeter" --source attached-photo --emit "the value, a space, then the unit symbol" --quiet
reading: 30 A
